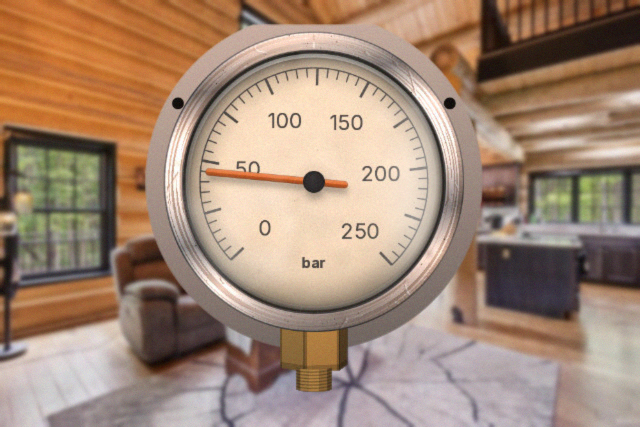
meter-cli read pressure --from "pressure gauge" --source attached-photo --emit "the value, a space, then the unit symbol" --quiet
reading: 45 bar
